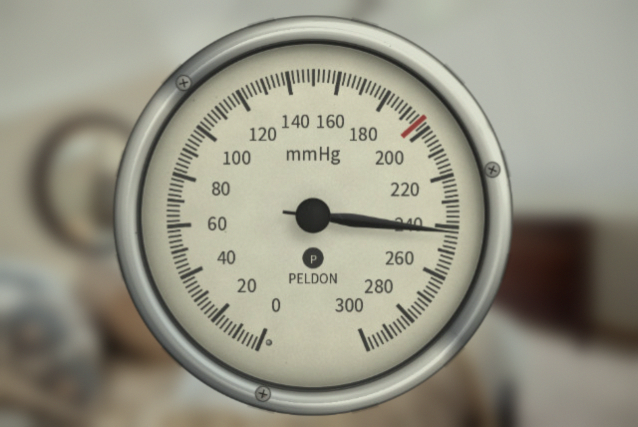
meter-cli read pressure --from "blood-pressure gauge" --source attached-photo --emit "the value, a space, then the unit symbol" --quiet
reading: 242 mmHg
